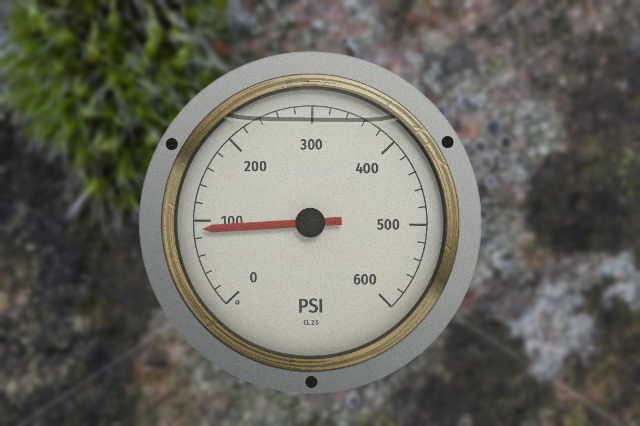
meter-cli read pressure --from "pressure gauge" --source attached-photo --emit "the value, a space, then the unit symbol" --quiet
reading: 90 psi
